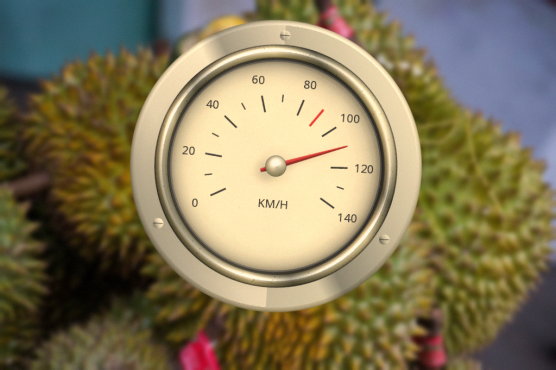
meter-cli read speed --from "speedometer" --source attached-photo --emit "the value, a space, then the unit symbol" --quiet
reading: 110 km/h
